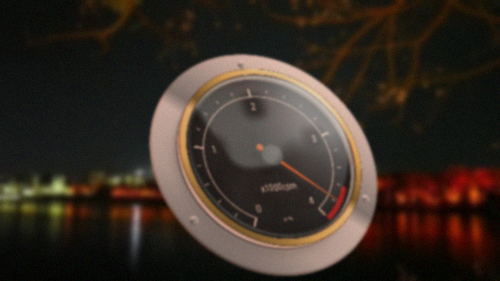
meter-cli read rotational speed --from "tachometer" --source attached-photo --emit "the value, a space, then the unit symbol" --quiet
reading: 3800 rpm
